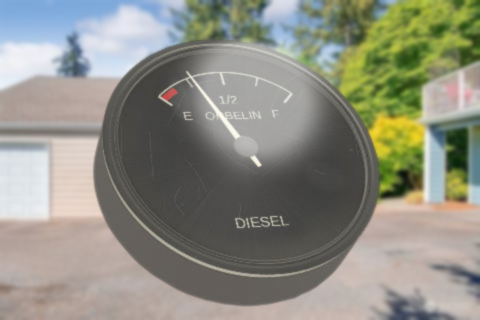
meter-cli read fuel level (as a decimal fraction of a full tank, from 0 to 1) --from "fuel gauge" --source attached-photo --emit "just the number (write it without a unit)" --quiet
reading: 0.25
